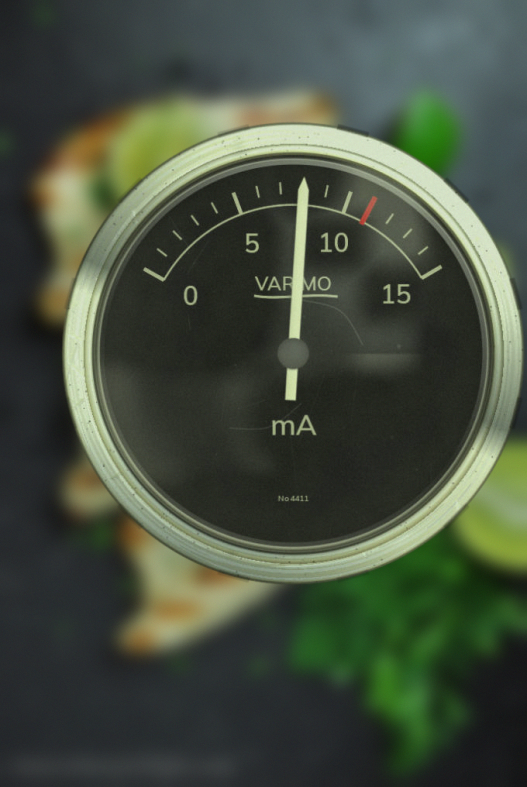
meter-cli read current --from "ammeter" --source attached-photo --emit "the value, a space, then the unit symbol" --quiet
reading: 8 mA
